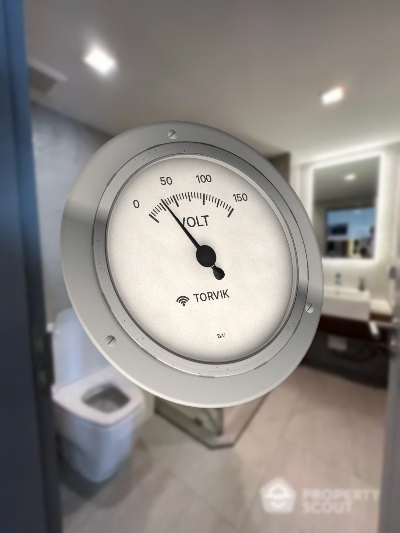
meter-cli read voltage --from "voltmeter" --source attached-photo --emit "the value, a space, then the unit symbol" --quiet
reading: 25 V
